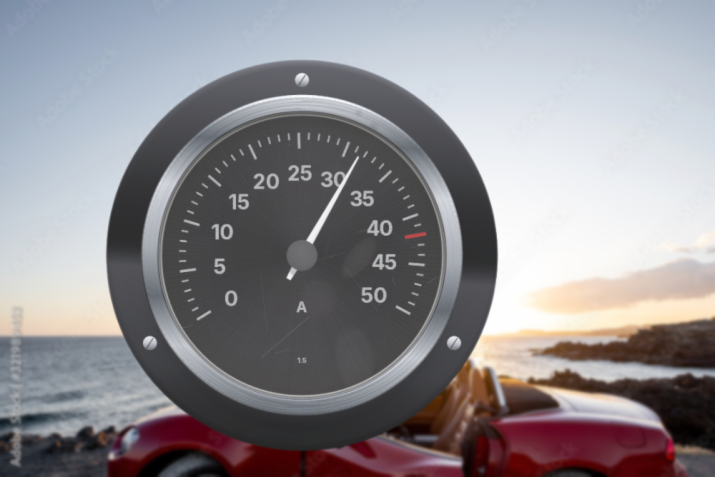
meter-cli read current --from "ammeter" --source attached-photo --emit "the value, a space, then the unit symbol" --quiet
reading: 31.5 A
